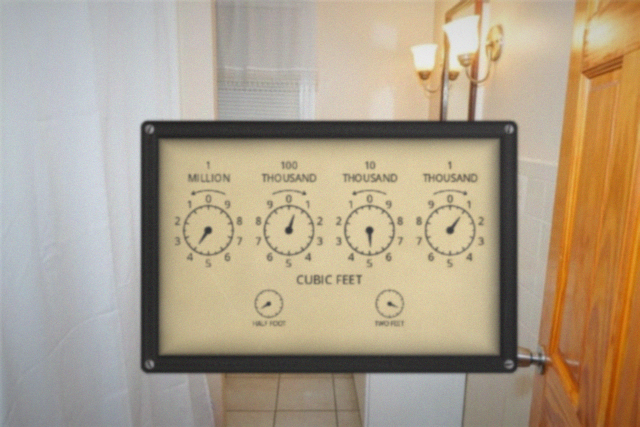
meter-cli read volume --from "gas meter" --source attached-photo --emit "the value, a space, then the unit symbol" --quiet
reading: 405100 ft³
